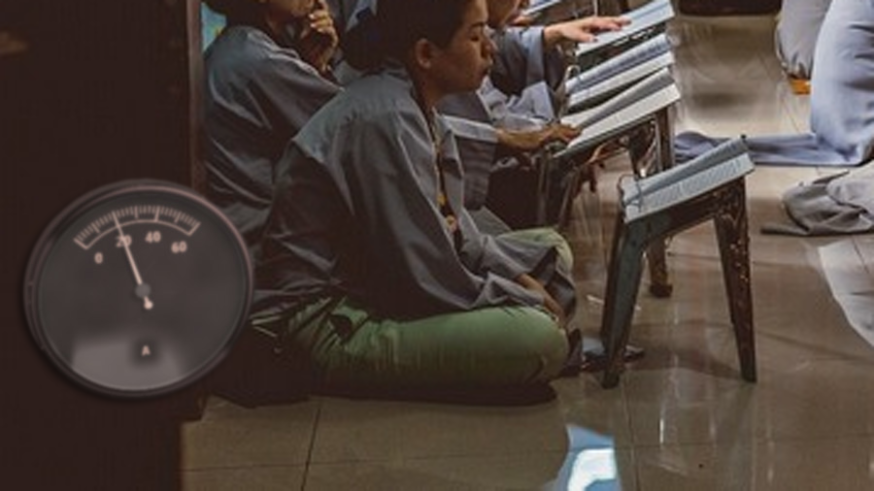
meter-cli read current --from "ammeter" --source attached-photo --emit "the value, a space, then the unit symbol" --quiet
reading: 20 A
